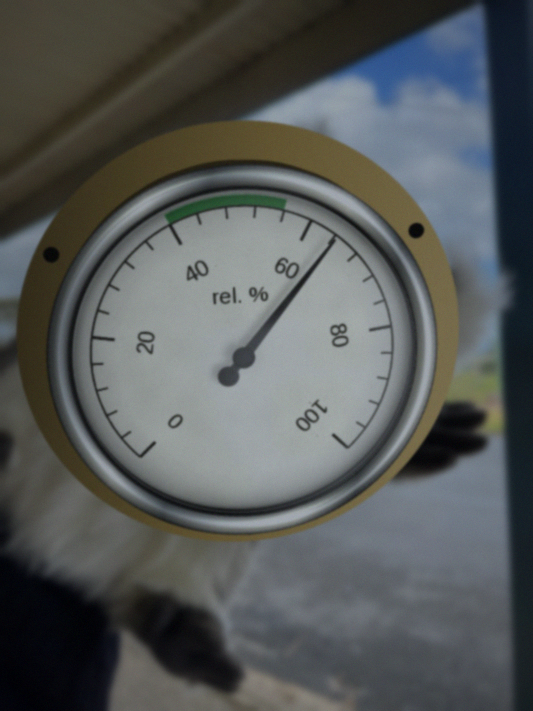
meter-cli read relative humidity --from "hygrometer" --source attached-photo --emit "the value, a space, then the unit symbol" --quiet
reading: 64 %
